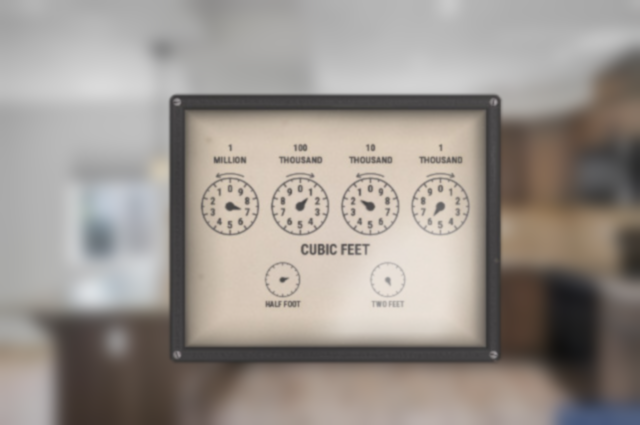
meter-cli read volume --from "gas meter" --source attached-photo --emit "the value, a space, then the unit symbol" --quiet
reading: 711600 ft³
